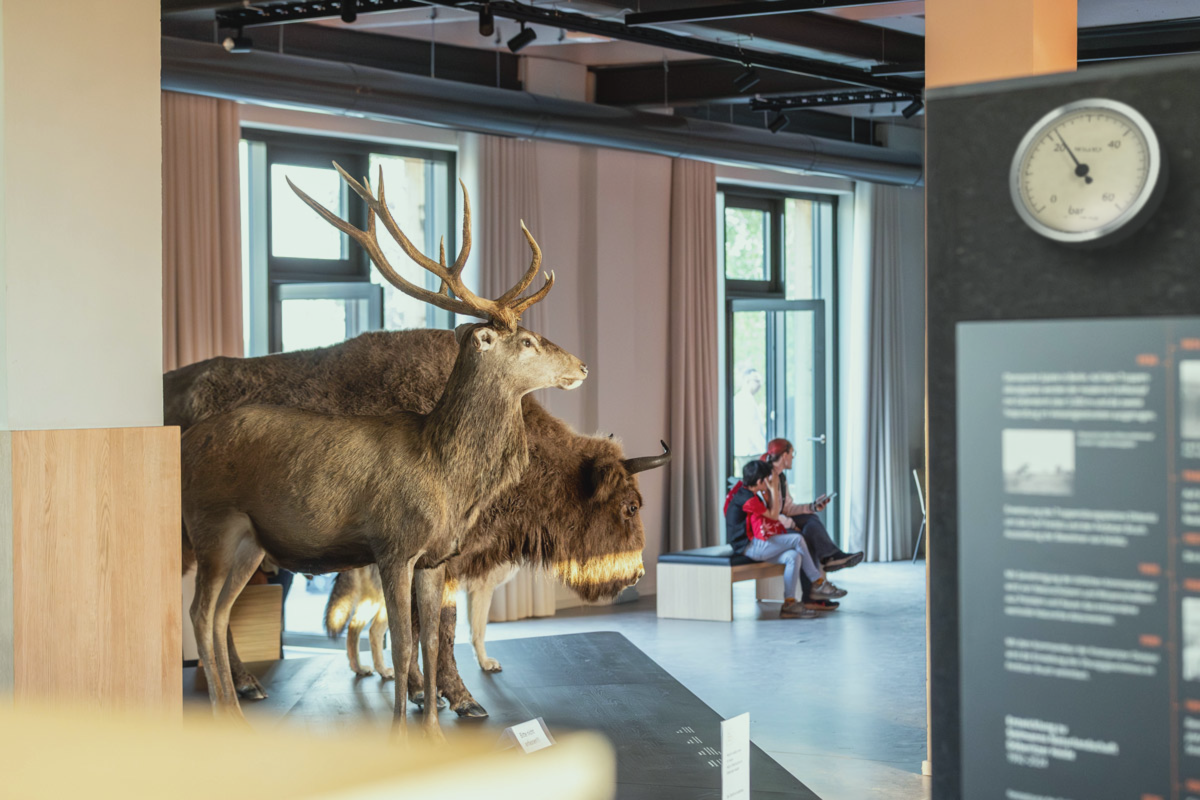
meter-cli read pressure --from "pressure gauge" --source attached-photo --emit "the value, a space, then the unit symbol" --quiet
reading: 22 bar
